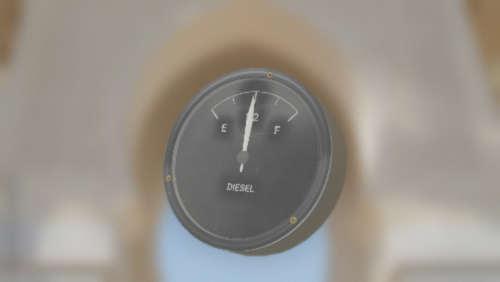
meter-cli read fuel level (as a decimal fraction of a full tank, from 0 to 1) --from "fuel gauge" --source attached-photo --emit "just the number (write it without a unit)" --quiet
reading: 0.5
